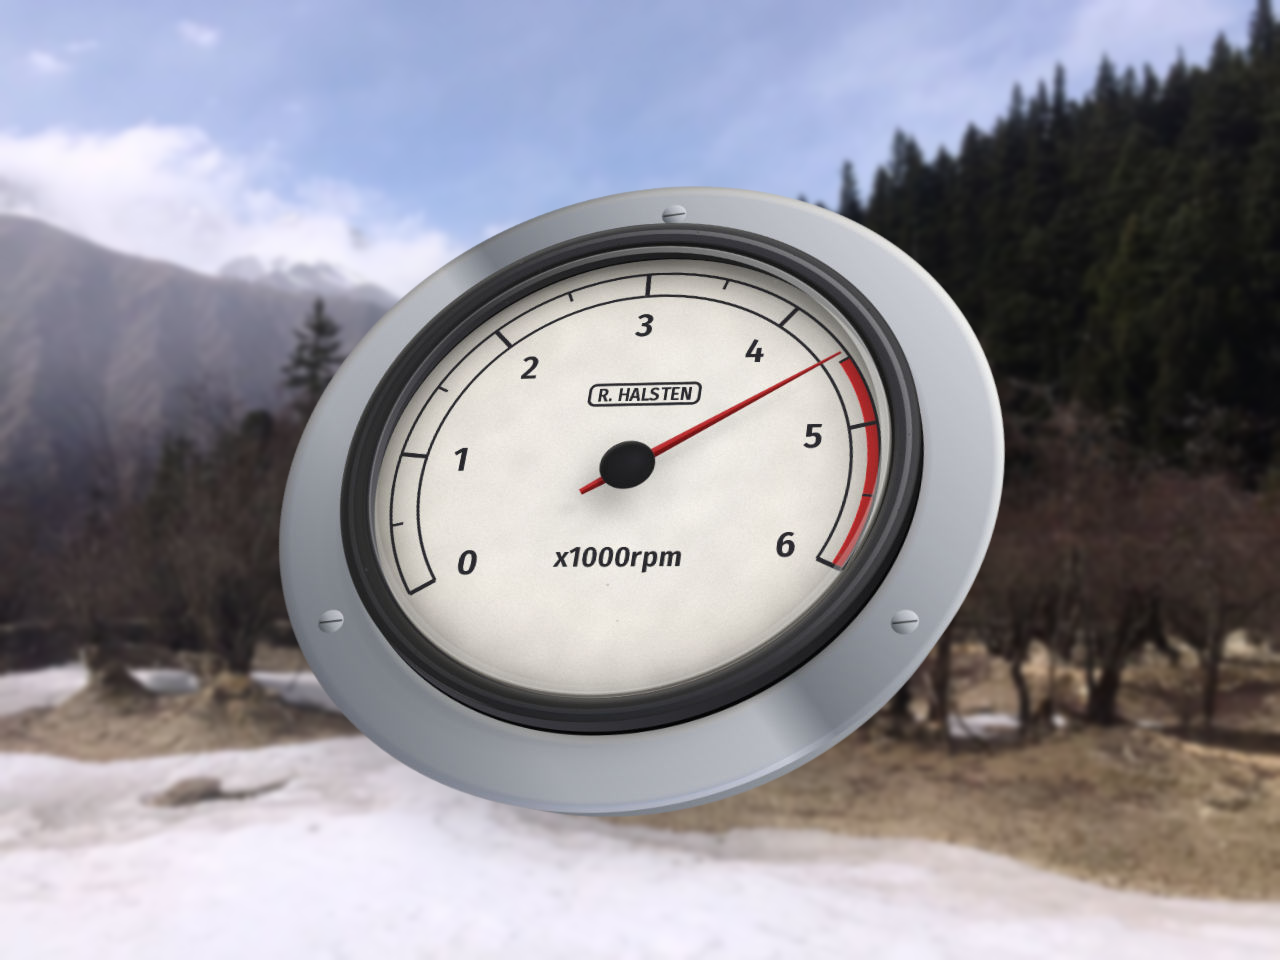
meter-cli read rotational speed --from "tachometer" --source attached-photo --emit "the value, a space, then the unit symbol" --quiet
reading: 4500 rpm
